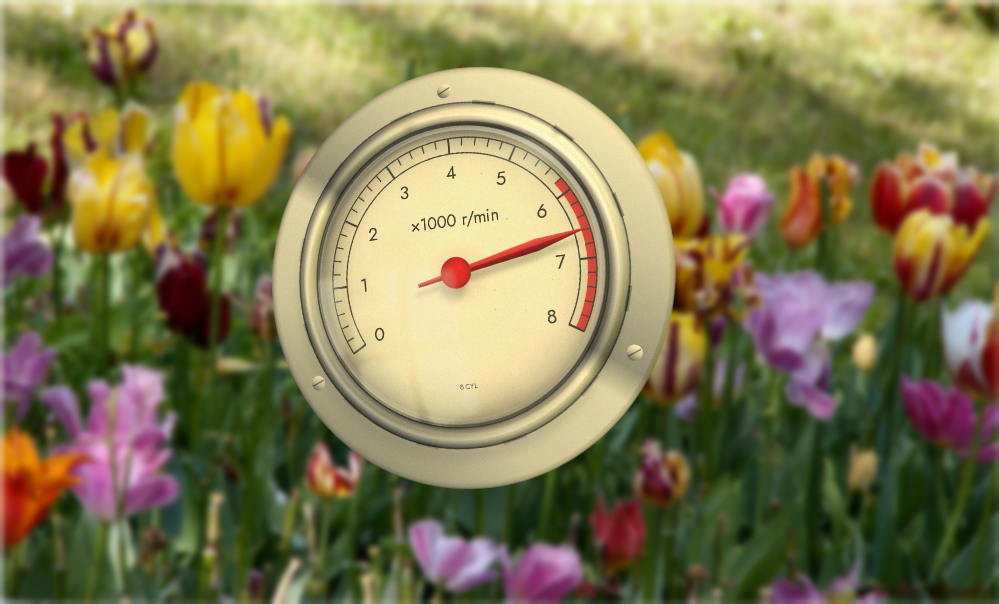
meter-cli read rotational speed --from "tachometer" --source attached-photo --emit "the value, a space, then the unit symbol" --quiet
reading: 6600 rpm
